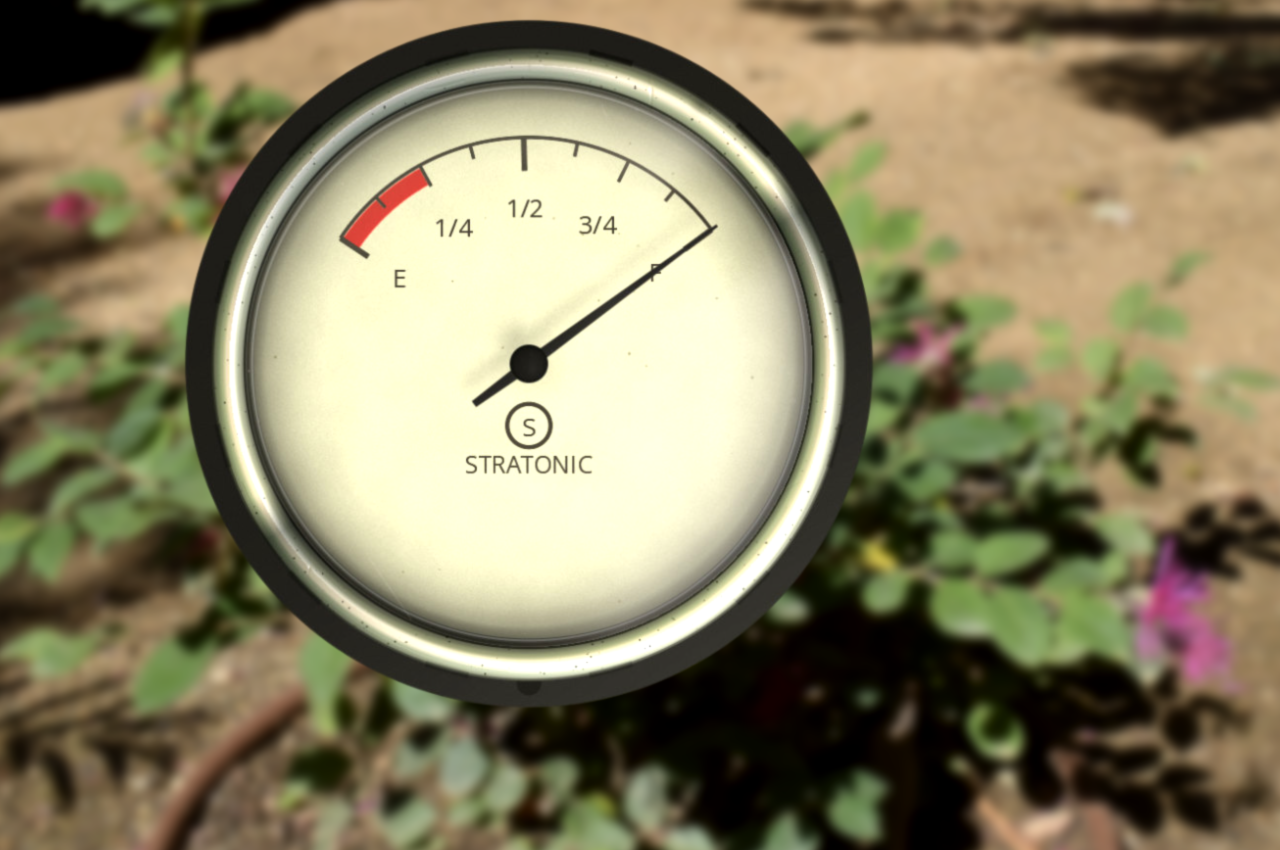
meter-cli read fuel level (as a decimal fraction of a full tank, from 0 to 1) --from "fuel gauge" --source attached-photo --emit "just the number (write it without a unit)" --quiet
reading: 1
